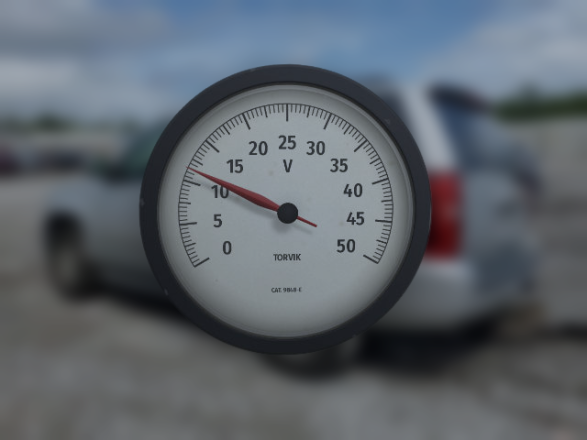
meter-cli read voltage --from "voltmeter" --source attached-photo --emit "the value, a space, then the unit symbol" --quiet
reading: 11.5 V
